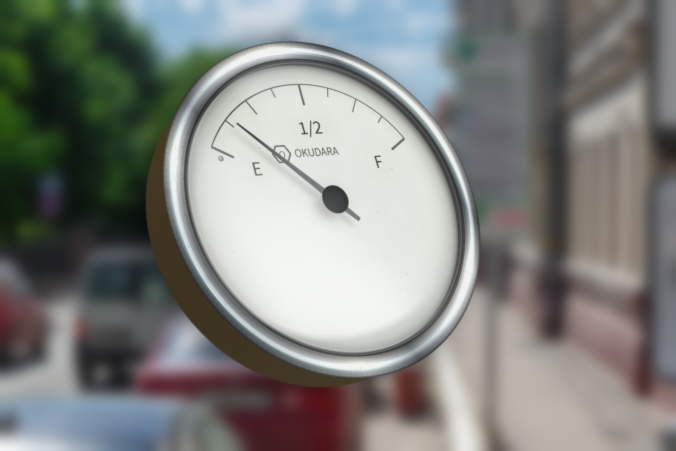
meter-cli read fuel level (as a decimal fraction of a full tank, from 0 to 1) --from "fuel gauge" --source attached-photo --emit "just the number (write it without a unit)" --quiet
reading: 0.125
